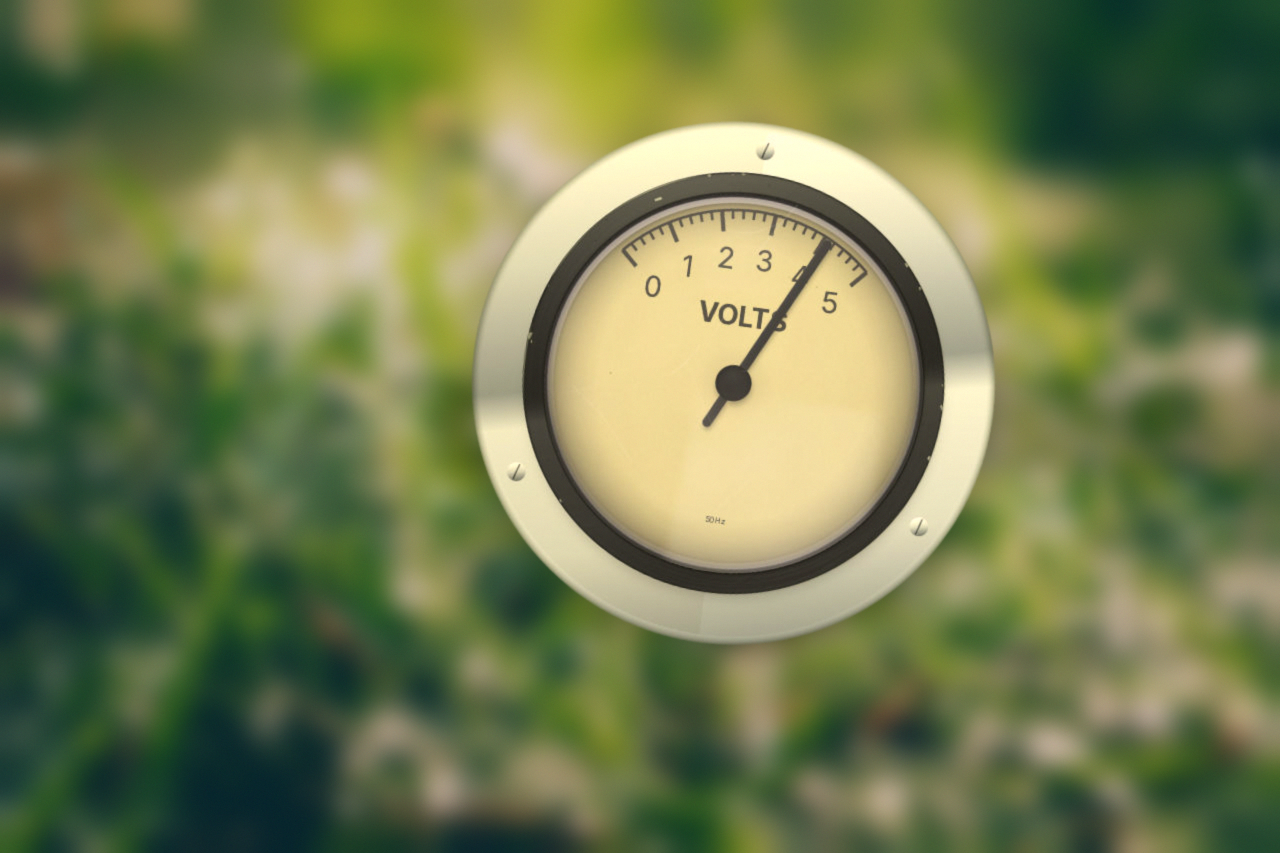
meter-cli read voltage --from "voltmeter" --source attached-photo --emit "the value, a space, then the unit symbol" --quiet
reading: 4.1 V
